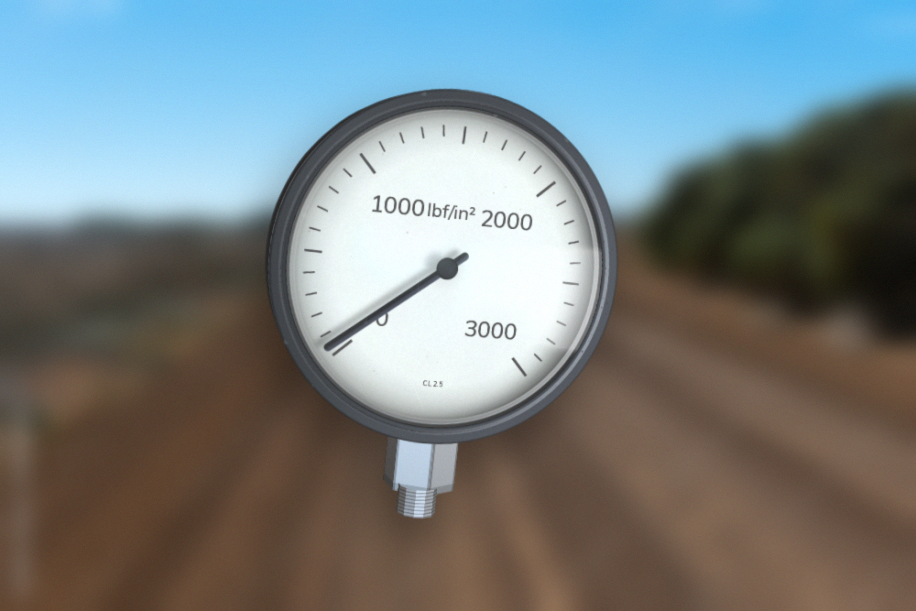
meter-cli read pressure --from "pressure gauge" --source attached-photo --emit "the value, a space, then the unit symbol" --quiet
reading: 50 psi
